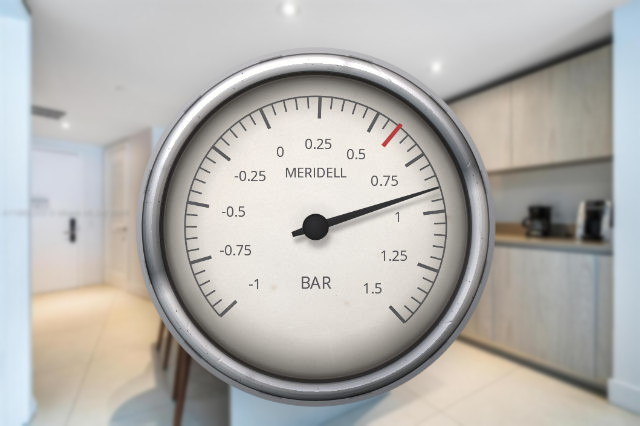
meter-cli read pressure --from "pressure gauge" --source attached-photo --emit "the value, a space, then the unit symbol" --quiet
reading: 0.9 bar
